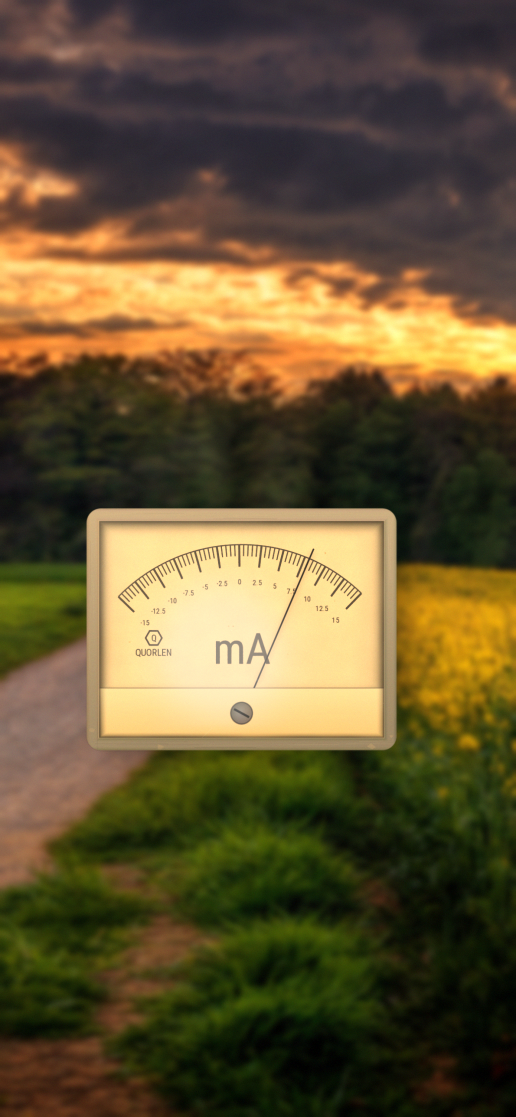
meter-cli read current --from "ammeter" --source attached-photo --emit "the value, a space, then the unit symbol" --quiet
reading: 8 mA
